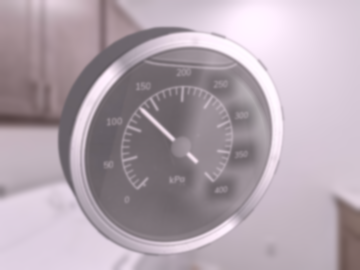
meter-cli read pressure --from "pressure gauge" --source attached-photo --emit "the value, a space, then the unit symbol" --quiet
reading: 130 kPa
